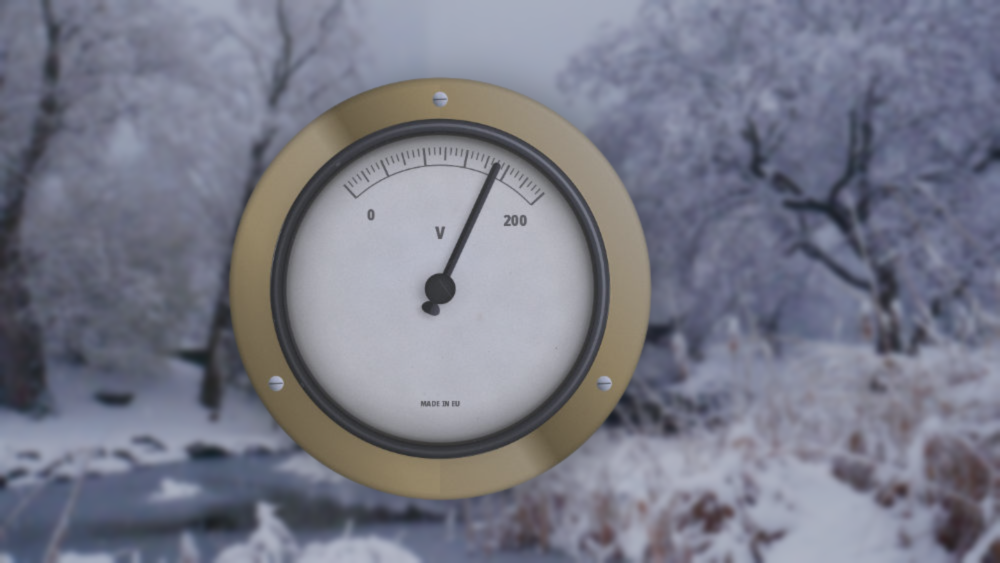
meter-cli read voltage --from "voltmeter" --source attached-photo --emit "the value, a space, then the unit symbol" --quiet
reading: 150 V
